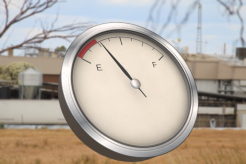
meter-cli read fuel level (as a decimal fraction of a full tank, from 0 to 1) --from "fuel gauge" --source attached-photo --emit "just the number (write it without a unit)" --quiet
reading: 0.25
